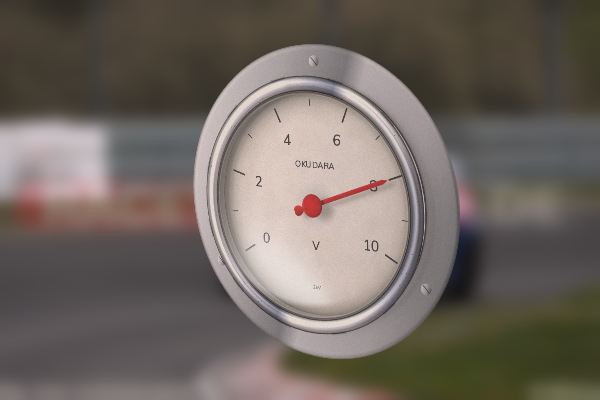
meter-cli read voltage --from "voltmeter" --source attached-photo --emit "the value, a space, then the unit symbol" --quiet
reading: 8 V
